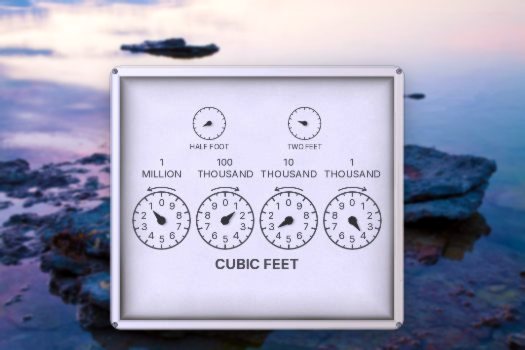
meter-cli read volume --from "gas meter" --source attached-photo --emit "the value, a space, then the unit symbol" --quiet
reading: 113400 ft³
